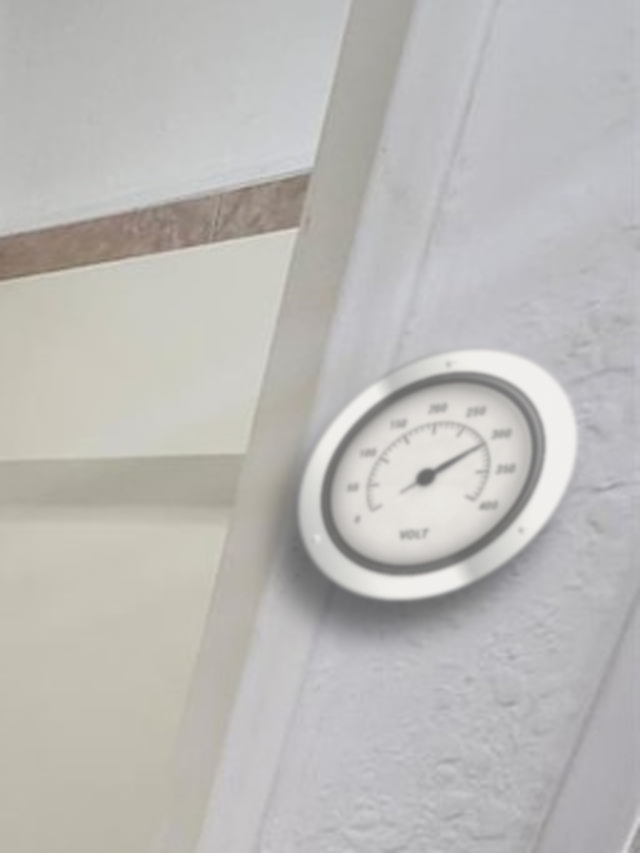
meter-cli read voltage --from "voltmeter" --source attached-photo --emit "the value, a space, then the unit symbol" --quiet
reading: 300 V
